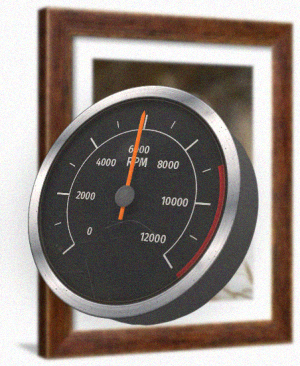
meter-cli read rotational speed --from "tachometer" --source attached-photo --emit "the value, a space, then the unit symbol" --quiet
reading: 6000 rpm
